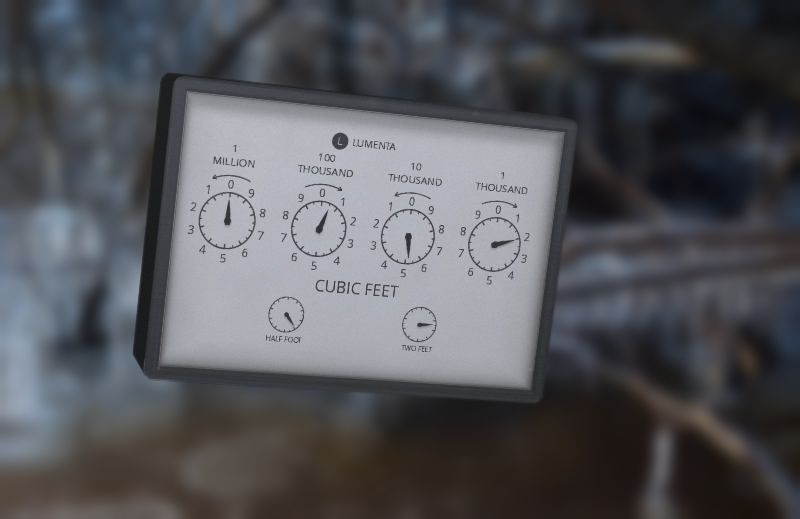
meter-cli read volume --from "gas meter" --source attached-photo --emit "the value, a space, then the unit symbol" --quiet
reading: 5200 ft³
